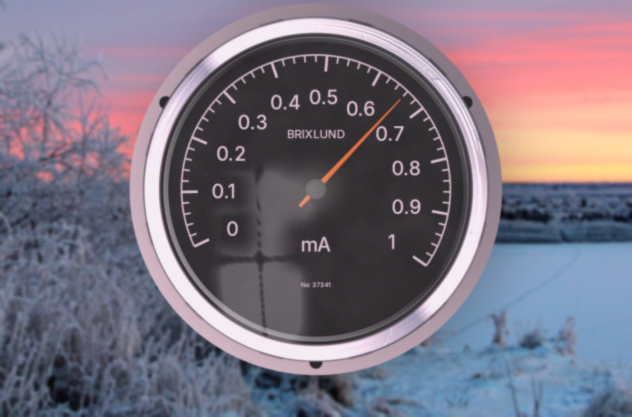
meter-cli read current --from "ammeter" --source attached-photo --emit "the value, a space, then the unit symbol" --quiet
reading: 0.66 mA
